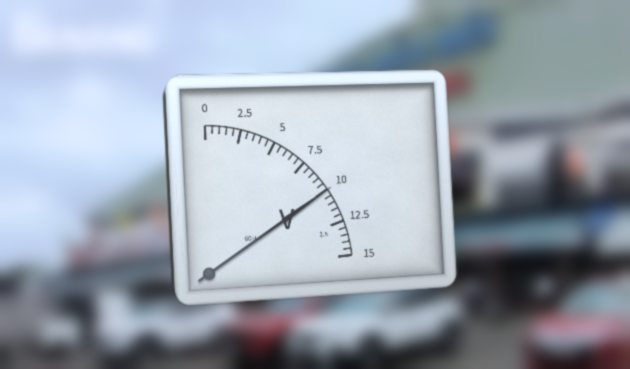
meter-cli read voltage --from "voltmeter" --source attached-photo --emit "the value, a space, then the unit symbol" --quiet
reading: 10 V
